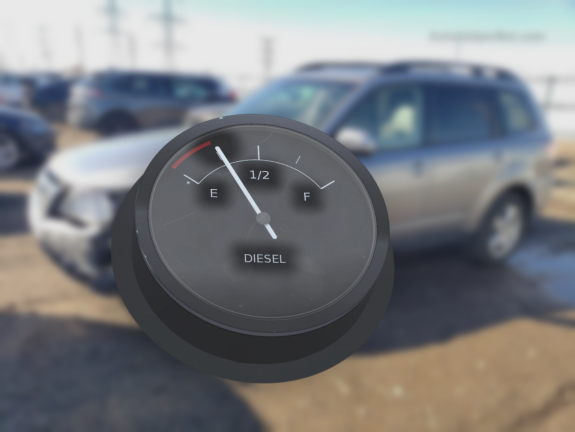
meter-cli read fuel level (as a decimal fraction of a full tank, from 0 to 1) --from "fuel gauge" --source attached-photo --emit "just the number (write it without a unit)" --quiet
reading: 0.25
